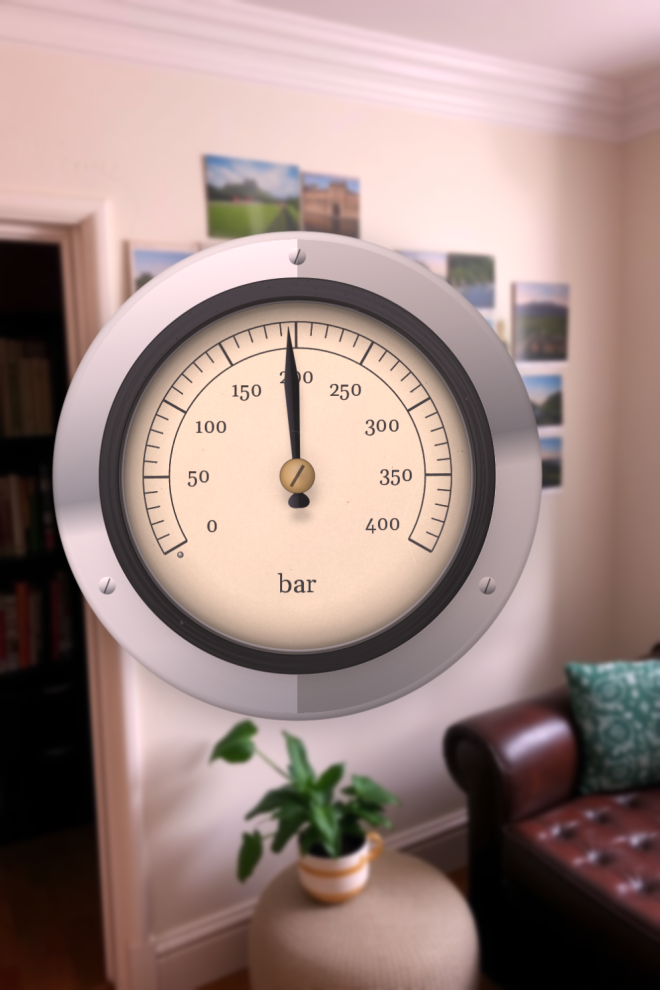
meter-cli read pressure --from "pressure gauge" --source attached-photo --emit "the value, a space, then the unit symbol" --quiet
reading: 195 bar
